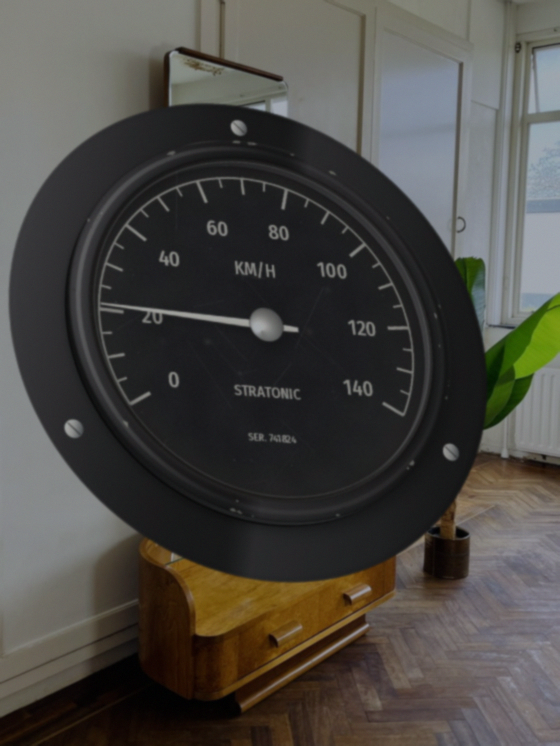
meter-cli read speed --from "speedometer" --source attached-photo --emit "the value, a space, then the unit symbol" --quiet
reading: 20 km/h
